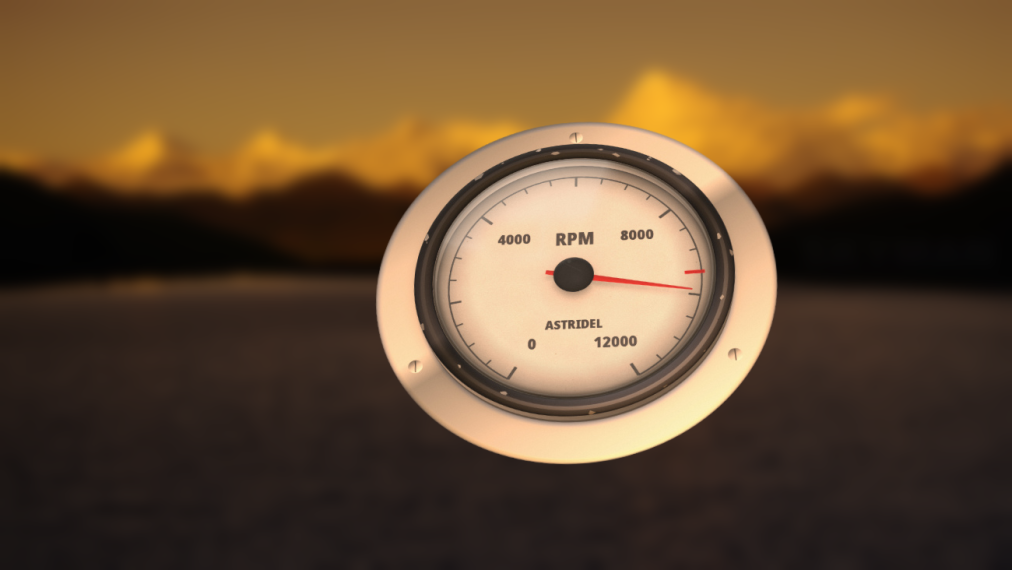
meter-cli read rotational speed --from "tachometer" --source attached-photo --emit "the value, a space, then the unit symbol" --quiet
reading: 10000 rpm
